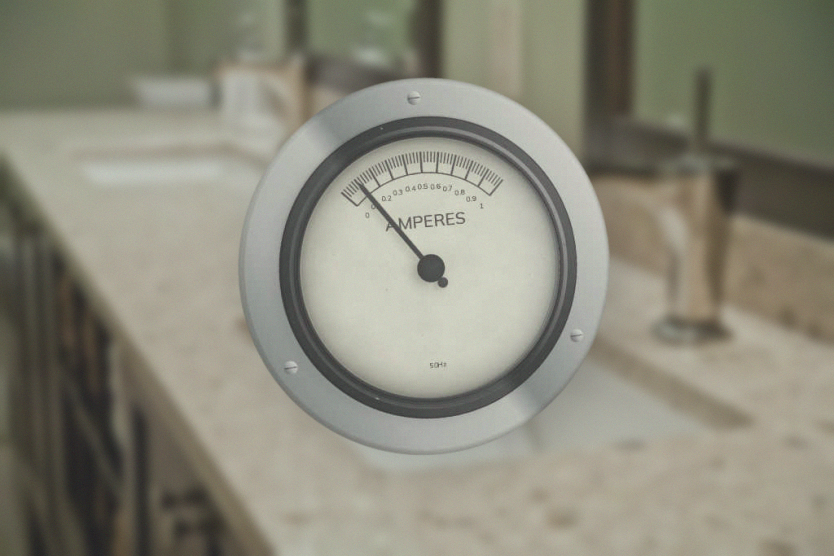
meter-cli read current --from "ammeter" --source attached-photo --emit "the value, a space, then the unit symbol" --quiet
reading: 0.1 A
